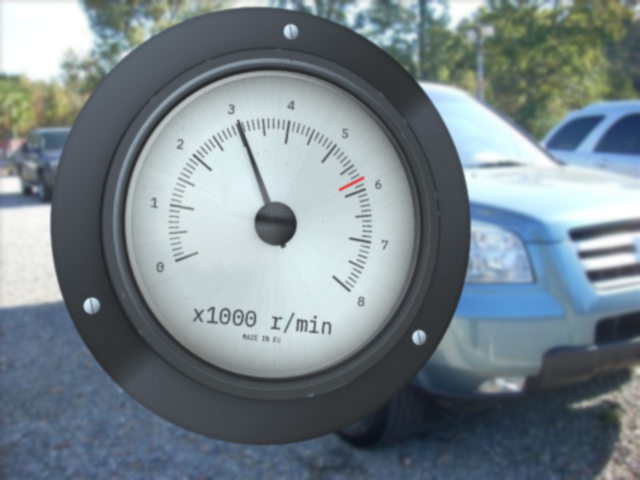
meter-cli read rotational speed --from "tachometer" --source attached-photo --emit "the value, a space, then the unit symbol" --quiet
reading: 3000 rpm
